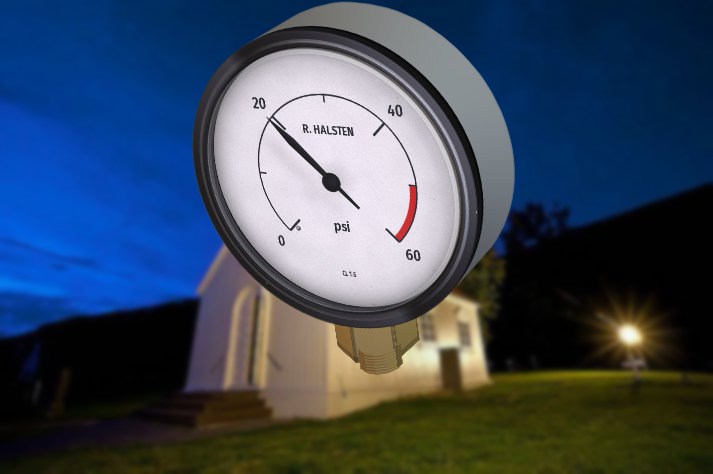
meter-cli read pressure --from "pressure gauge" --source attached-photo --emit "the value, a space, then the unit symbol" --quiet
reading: 20 psi
